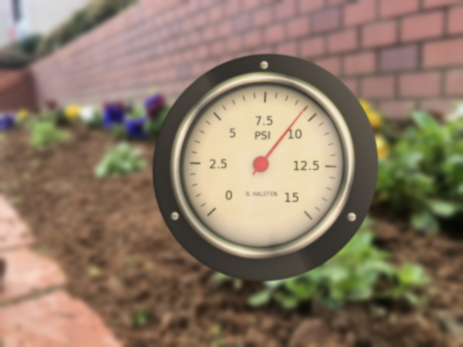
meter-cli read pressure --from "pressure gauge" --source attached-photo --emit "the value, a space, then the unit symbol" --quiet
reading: 9.5 psi
